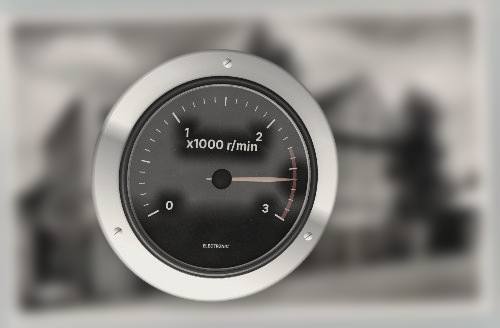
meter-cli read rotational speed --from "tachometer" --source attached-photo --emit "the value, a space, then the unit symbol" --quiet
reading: 2600 rpm
